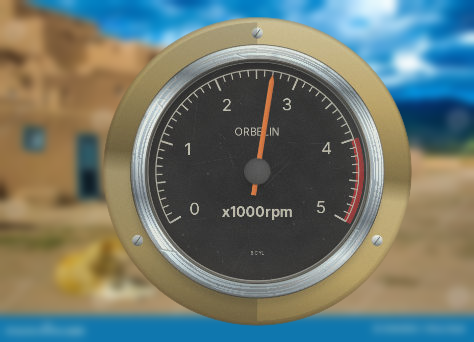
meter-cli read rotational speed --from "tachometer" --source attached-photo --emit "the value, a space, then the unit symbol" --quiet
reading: 2700 rpm
